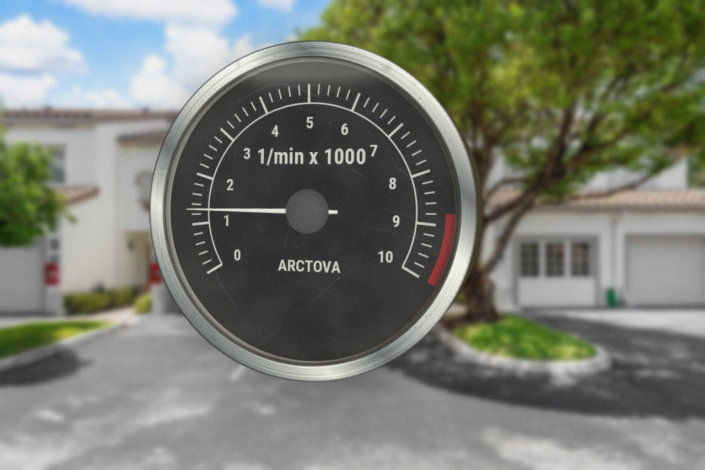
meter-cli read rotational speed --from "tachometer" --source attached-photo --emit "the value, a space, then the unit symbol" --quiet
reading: 1300 rpm
